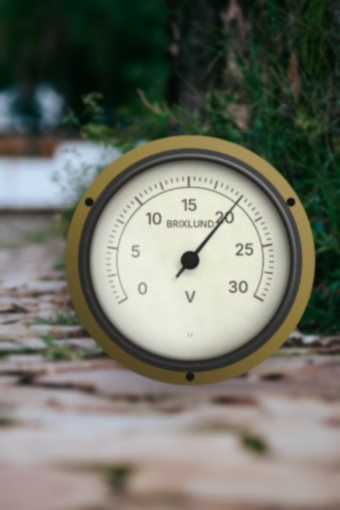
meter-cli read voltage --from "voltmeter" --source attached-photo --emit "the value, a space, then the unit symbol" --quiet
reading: 20 V
